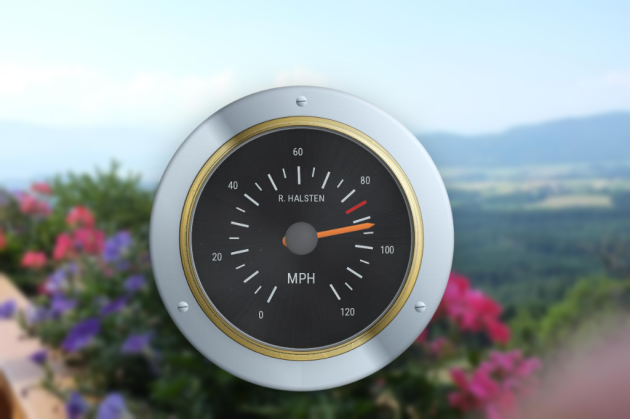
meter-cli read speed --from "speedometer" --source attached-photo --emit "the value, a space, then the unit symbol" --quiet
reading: 92.5 mph
